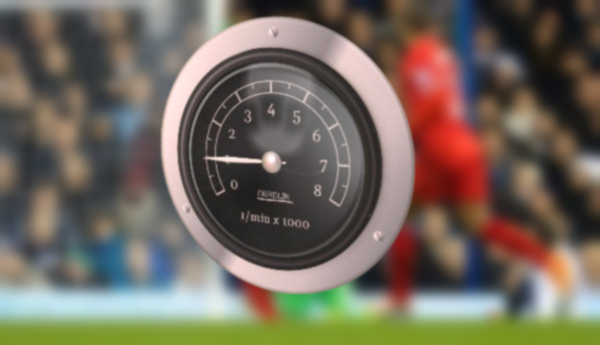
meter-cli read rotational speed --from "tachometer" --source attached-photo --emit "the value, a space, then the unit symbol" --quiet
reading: 1000 rpm
